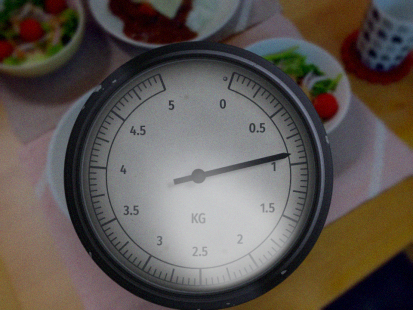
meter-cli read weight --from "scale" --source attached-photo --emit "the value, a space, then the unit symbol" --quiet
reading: 0.9 kg
